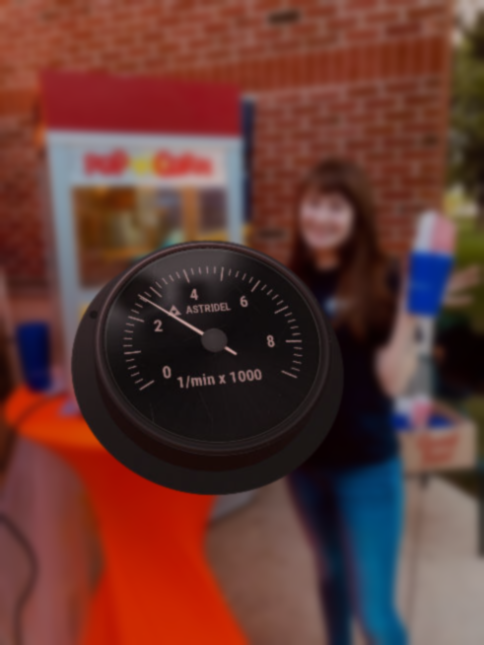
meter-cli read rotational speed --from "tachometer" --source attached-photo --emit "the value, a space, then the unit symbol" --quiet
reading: 2600 rpm
